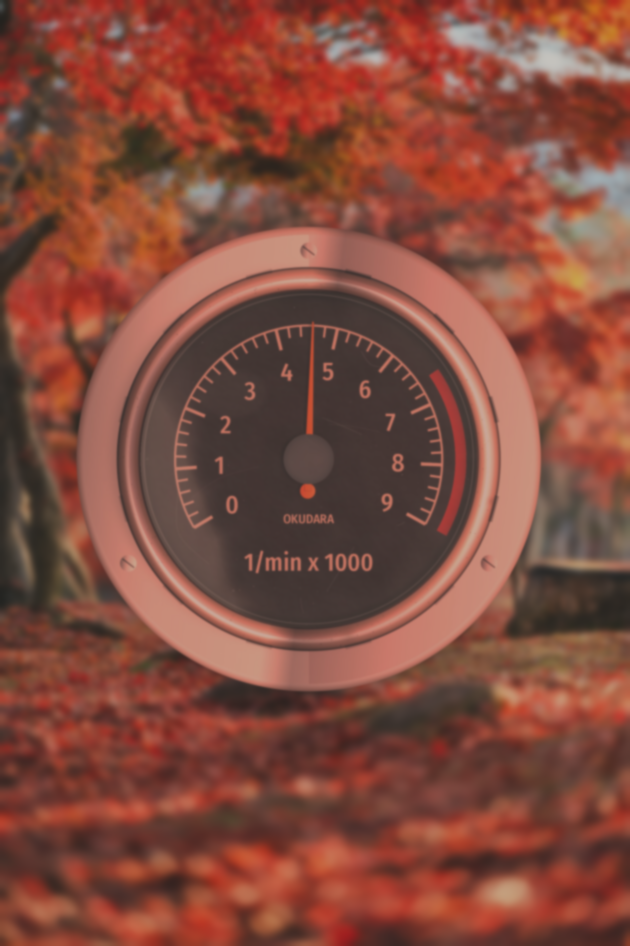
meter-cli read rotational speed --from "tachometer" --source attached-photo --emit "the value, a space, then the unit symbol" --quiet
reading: 4600 rpm
